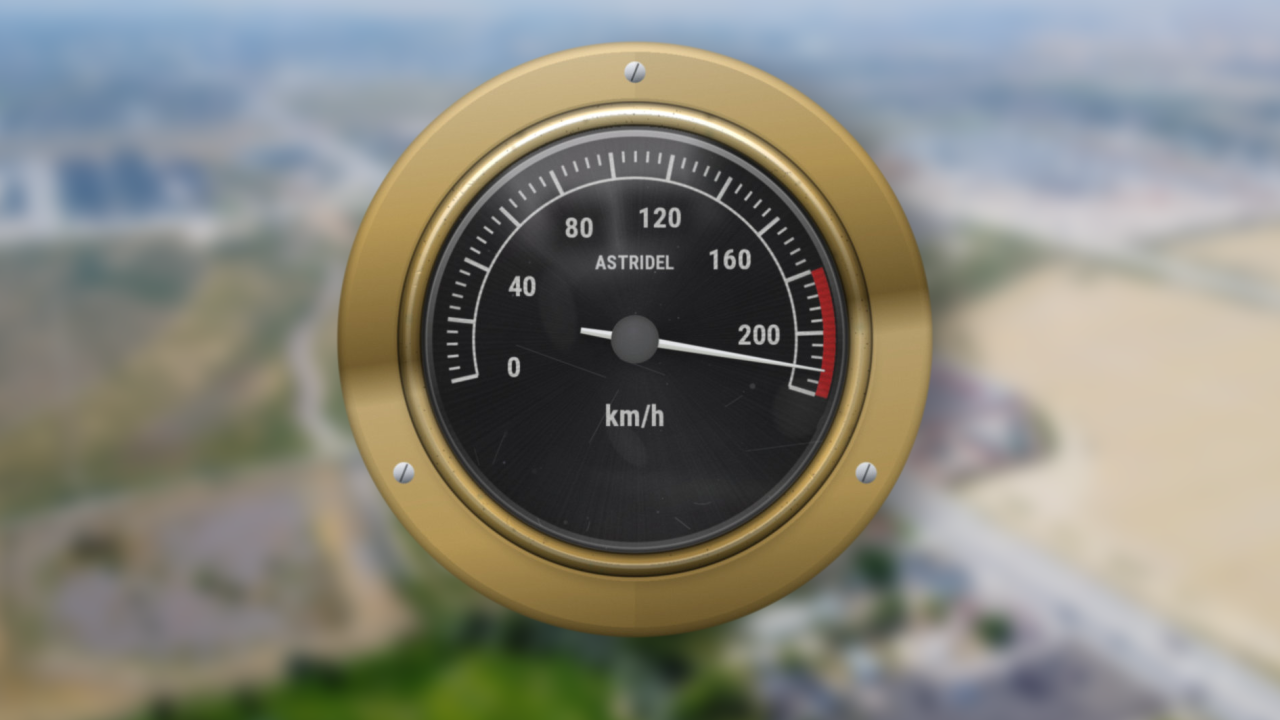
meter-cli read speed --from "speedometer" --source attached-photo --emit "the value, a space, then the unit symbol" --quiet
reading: 212 km/h
